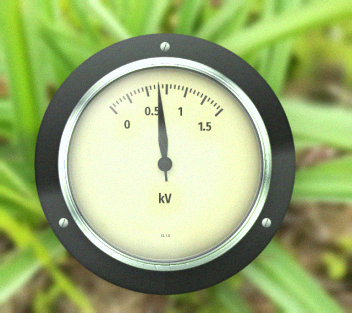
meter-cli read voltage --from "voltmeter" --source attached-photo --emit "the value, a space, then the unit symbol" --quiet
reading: 0.65 kV
